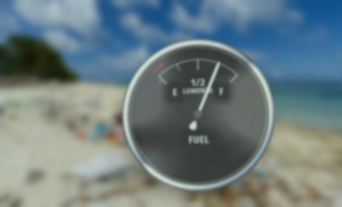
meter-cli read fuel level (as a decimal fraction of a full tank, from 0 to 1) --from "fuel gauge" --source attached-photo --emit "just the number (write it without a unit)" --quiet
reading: 0.75
